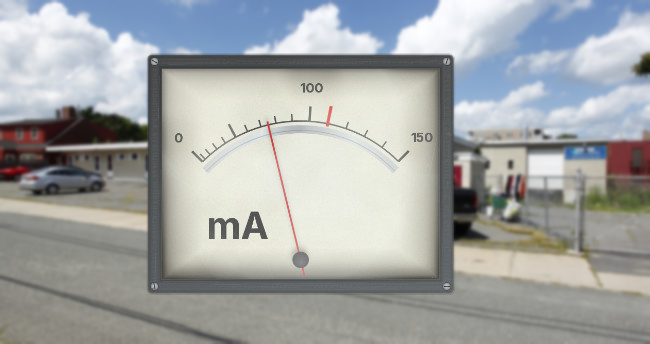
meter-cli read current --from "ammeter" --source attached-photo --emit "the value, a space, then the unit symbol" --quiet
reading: 75 mA
